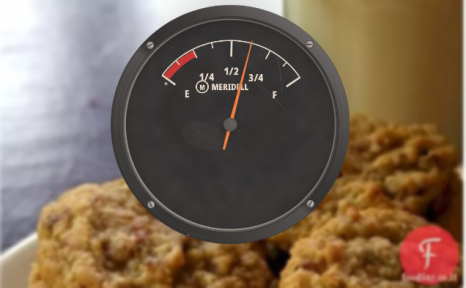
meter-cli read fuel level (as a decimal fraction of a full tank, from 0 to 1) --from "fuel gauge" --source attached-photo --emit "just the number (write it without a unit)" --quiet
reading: 0.625
